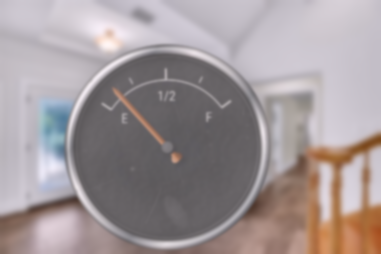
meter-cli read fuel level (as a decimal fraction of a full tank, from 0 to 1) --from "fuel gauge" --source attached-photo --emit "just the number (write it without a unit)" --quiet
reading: 0.125
